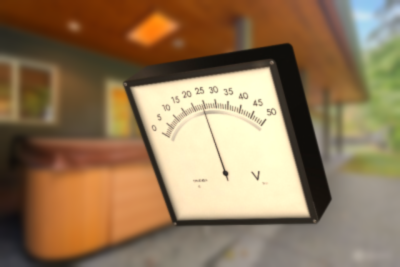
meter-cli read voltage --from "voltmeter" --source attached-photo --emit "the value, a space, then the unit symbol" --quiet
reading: 25 V
